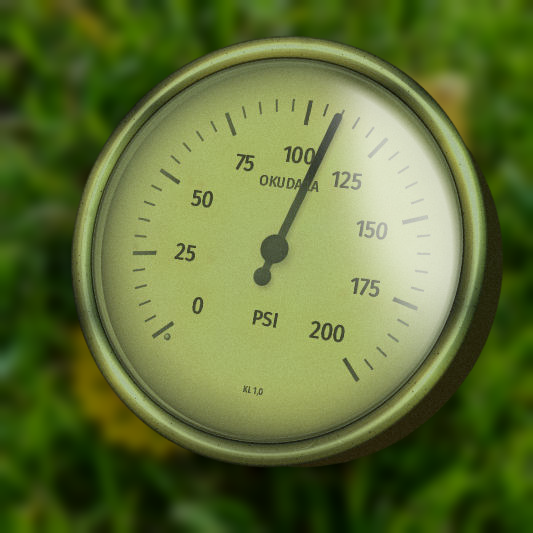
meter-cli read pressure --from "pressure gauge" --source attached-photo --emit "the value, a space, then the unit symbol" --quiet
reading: 110 psi
